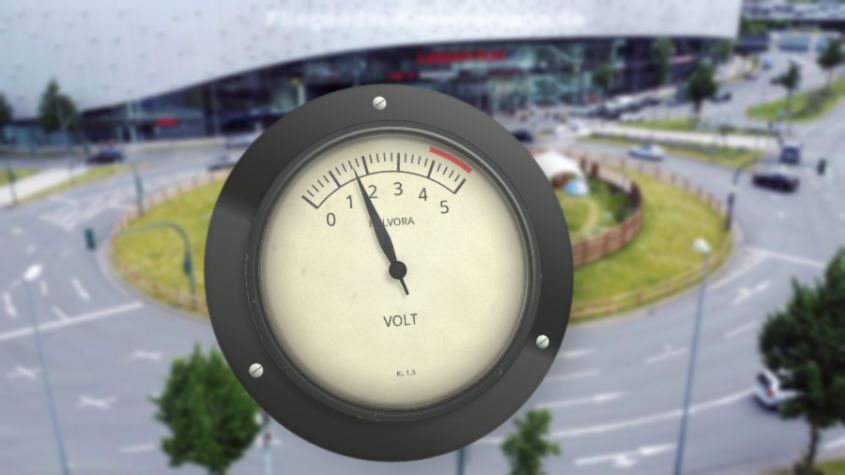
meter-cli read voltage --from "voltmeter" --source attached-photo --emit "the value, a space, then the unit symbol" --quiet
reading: 1.6 V
